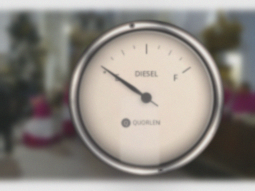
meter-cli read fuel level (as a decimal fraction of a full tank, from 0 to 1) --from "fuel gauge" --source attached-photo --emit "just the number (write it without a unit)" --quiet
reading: 0
